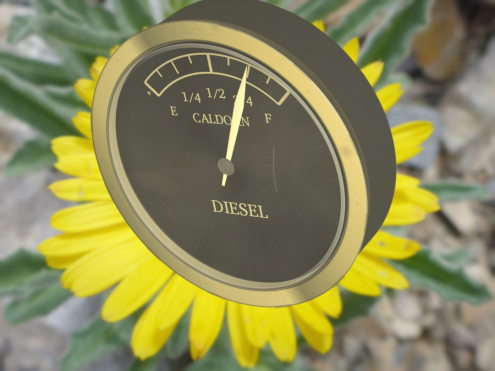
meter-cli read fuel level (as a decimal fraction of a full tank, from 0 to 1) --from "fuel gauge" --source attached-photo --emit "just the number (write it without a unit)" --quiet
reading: 0.75
